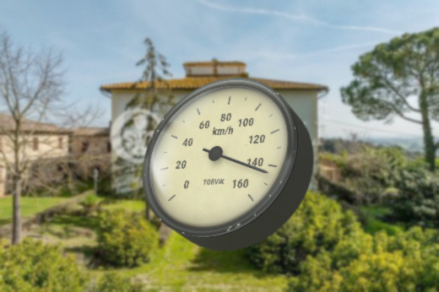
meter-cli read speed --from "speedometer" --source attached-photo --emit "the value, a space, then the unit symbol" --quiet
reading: 145 km/h
